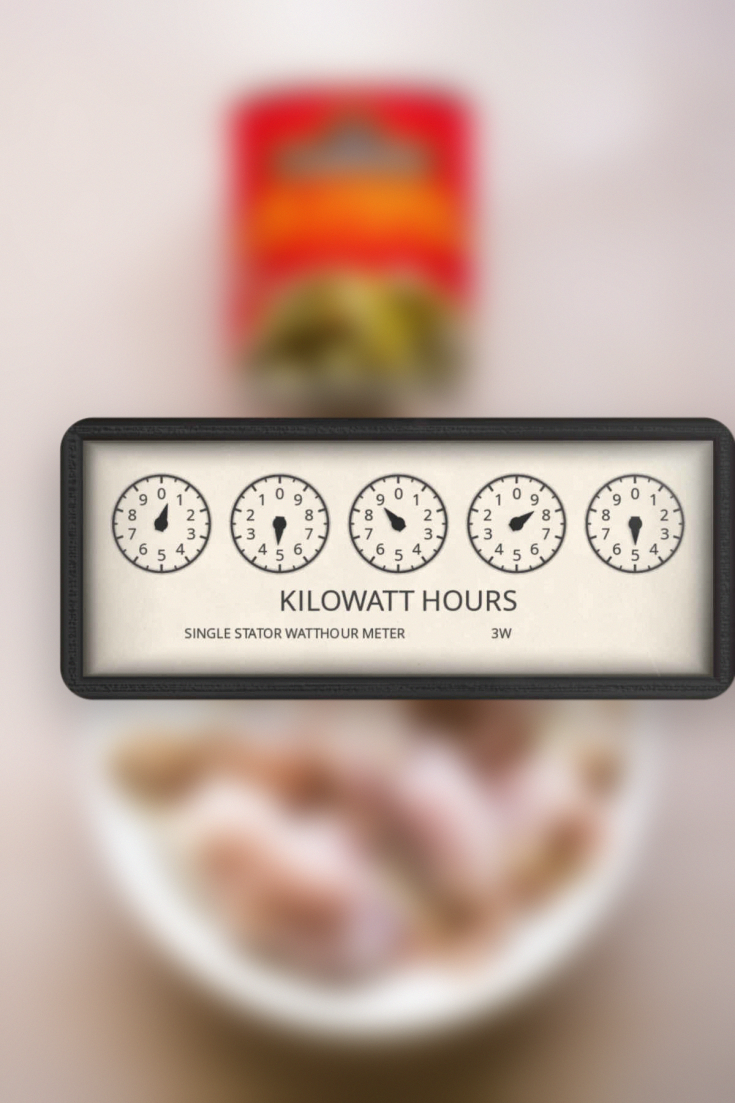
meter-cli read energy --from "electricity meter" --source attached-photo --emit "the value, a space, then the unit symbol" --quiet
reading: 4885 kWh
